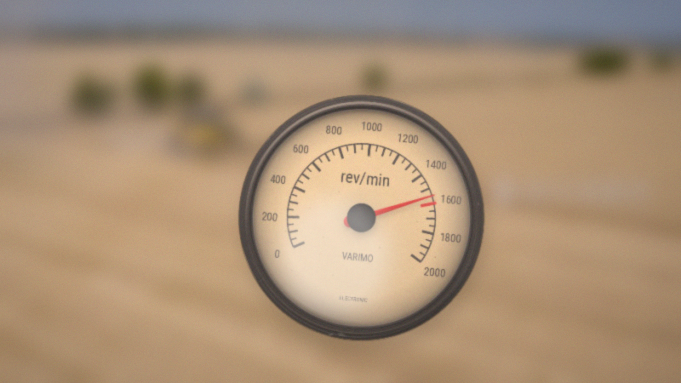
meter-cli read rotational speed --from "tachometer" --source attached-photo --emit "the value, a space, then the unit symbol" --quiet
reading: 1550 rpm
